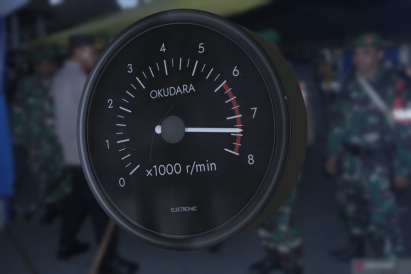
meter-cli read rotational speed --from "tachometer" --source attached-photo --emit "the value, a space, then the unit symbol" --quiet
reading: 7375 rpm
